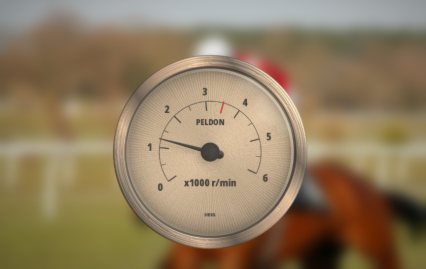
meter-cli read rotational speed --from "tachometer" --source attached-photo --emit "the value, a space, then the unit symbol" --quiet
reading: 1250 rpm
